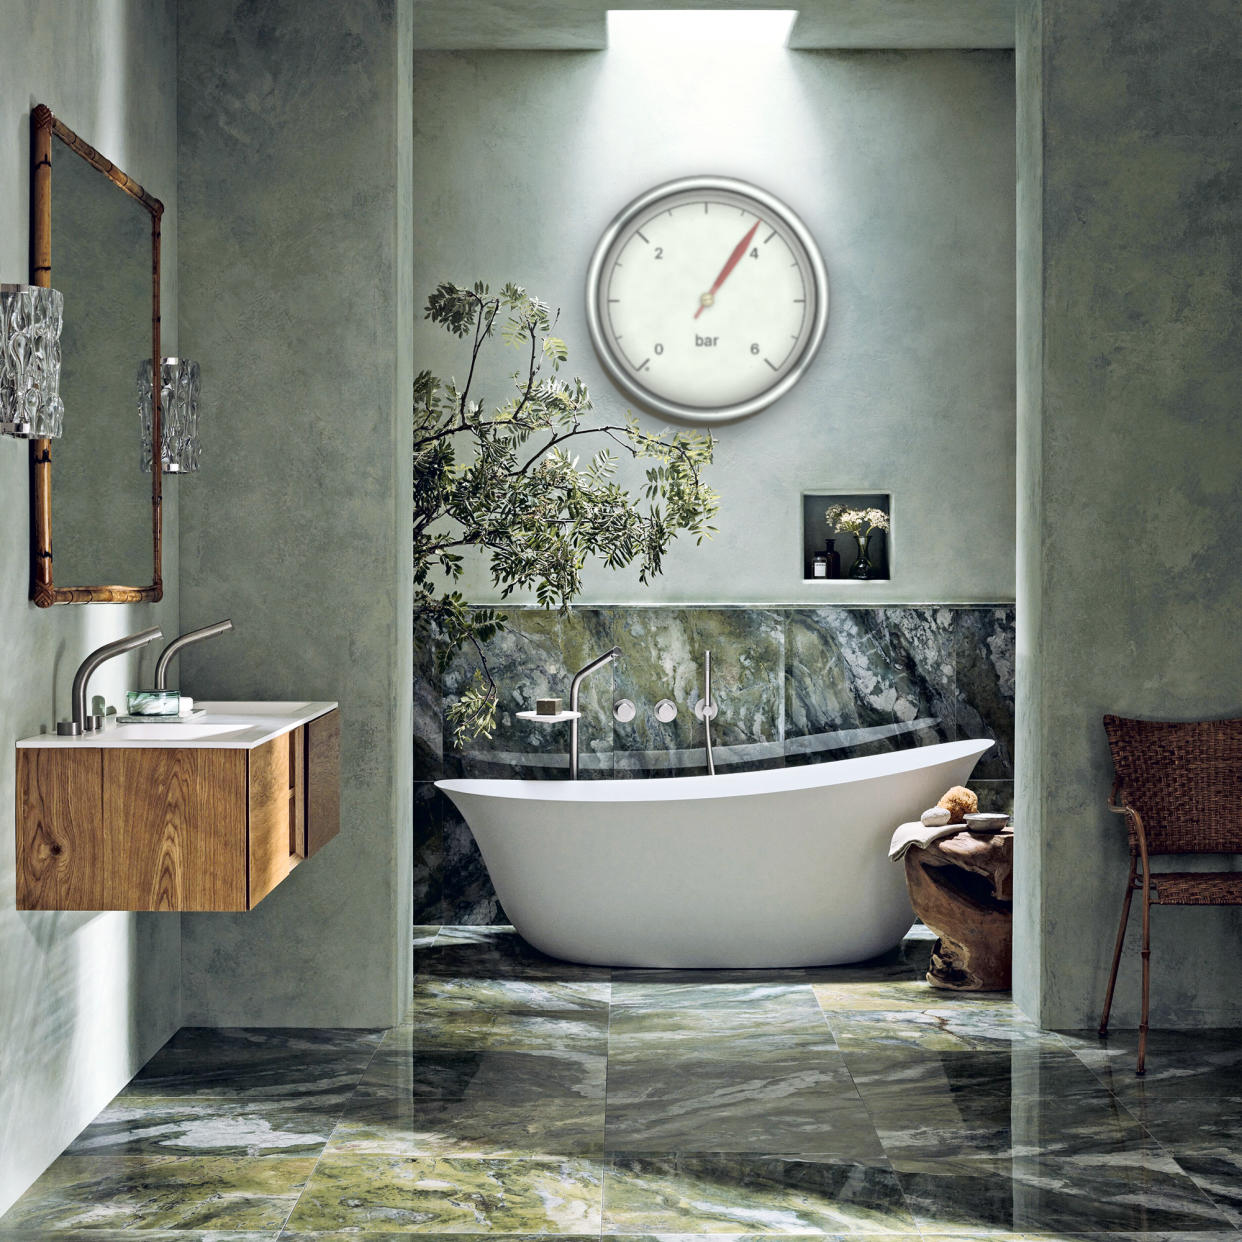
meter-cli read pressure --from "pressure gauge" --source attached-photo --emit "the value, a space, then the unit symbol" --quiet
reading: 3.75 bar
